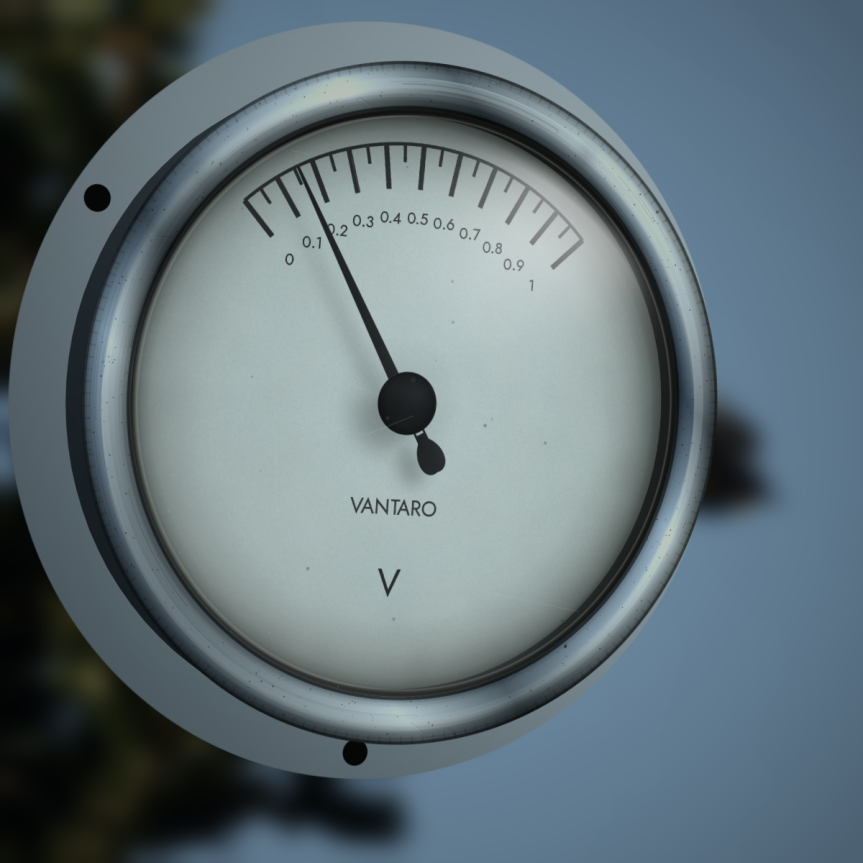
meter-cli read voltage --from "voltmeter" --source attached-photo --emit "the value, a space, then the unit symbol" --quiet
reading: 0.15 V
